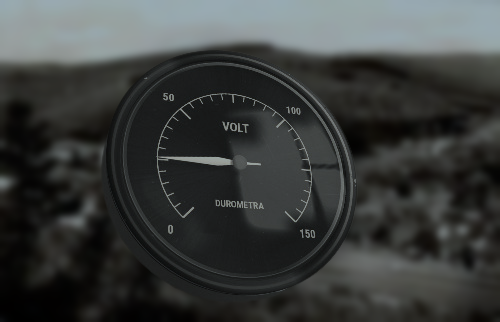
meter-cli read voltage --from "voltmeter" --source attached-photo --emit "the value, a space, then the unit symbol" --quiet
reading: 25 V
